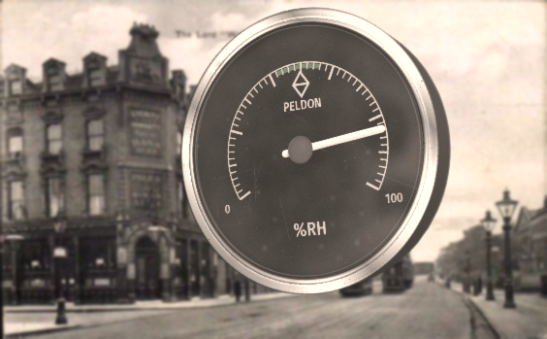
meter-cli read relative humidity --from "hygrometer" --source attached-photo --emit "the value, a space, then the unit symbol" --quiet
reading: 84 %
